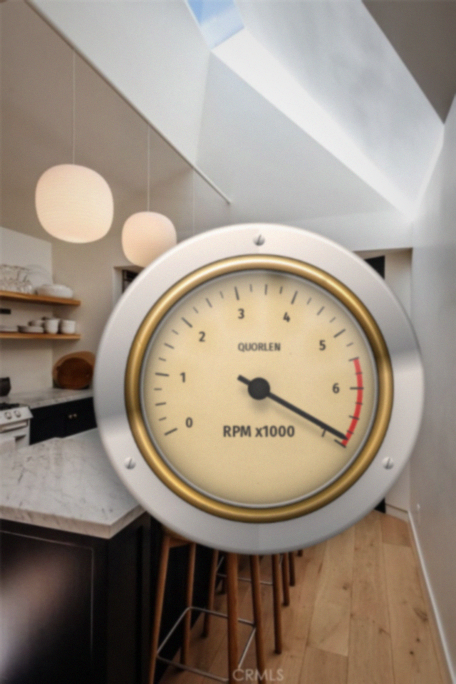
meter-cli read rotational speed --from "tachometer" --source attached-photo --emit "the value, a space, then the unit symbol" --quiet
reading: 6875 rpm
